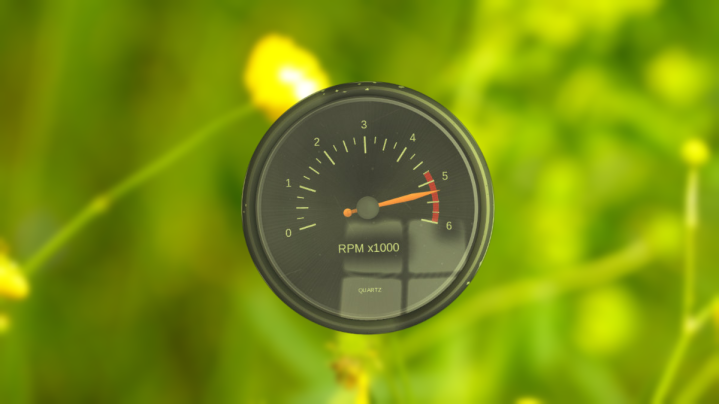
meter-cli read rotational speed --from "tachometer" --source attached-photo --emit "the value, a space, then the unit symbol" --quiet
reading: 5250 rpm
